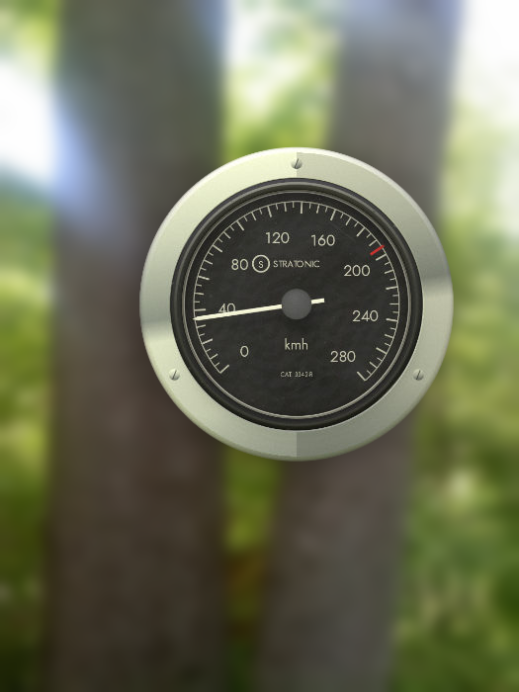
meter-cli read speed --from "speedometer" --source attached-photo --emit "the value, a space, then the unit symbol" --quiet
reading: 35 km/h
